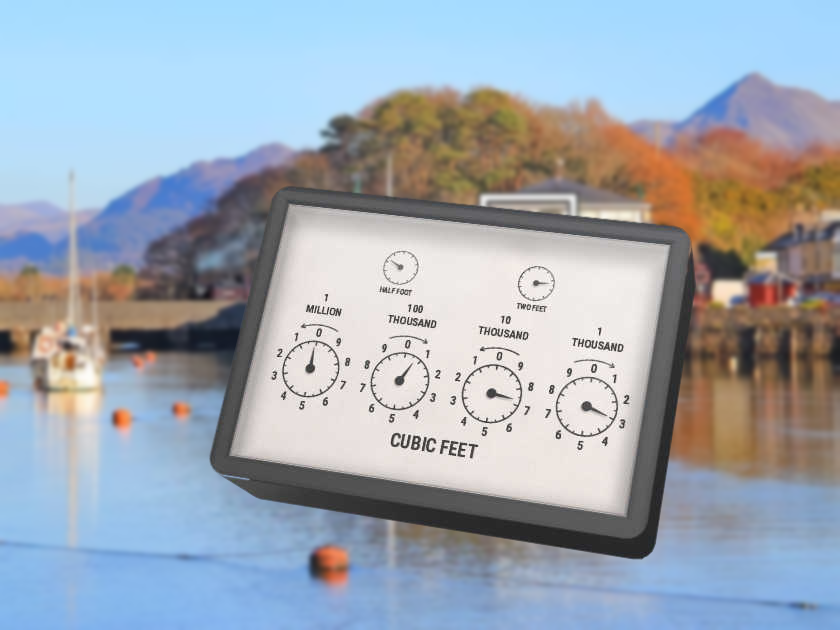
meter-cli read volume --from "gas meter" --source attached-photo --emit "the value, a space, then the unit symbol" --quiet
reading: 7300 ft³
